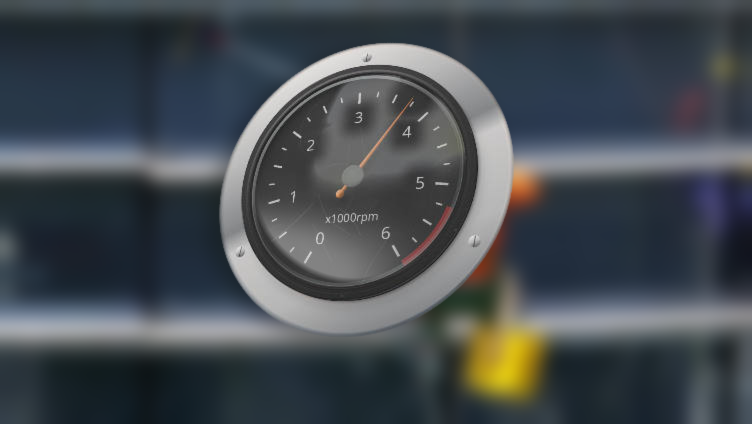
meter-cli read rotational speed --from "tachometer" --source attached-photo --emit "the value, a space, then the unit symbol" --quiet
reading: 3750 rpm
